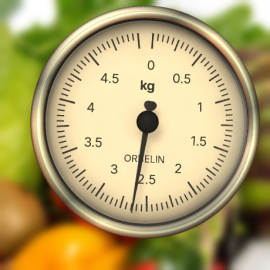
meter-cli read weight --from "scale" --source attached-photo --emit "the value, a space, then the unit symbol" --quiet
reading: 2.65 kg
